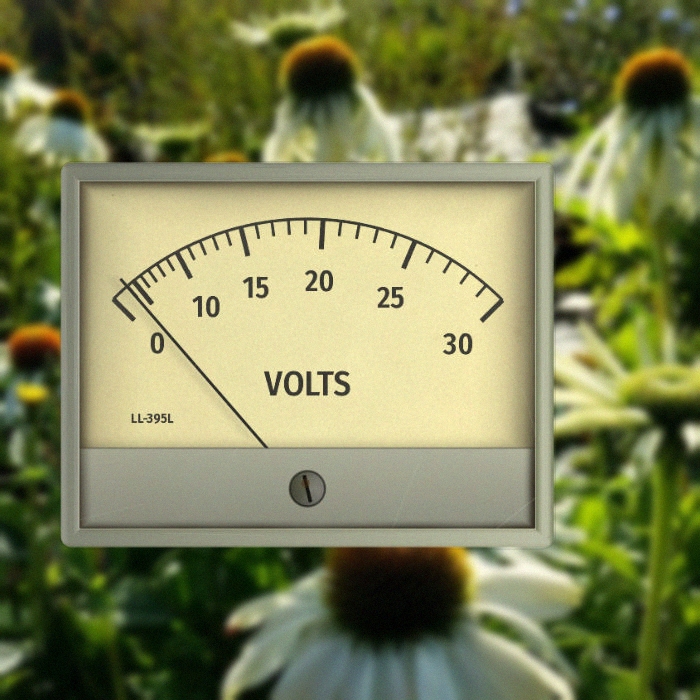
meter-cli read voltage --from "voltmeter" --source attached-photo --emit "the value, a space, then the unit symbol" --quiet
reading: 4 V
